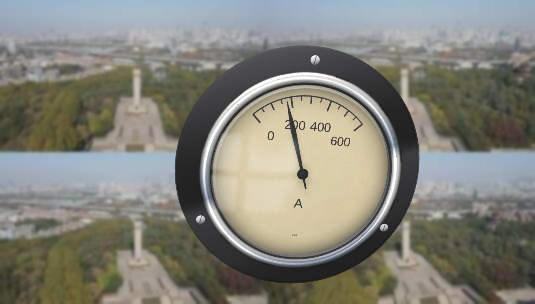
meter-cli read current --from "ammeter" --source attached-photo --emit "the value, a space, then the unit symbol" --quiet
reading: 175 A
